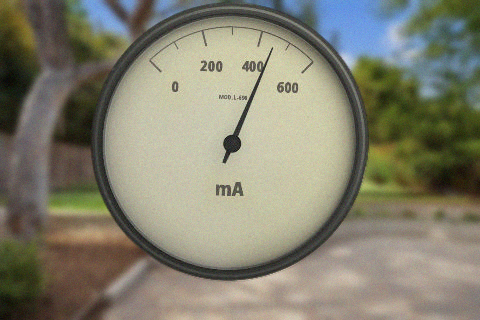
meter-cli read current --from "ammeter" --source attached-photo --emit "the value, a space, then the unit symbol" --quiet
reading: 450 mA
